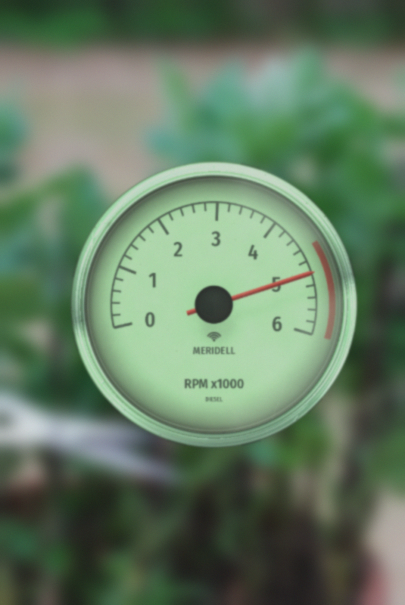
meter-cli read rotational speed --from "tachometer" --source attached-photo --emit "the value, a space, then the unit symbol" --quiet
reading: 5000 rpm
